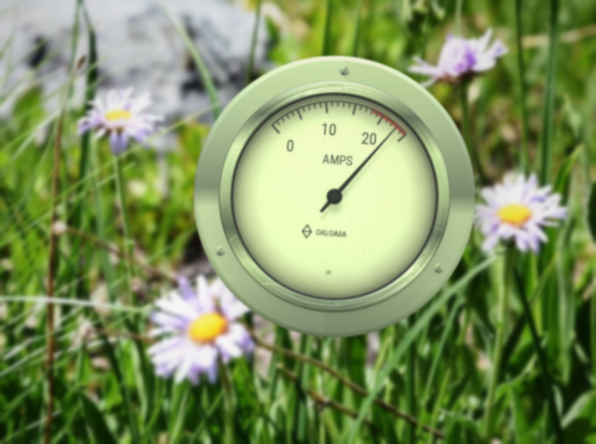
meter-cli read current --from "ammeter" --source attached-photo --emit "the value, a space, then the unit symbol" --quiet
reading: 23 A
